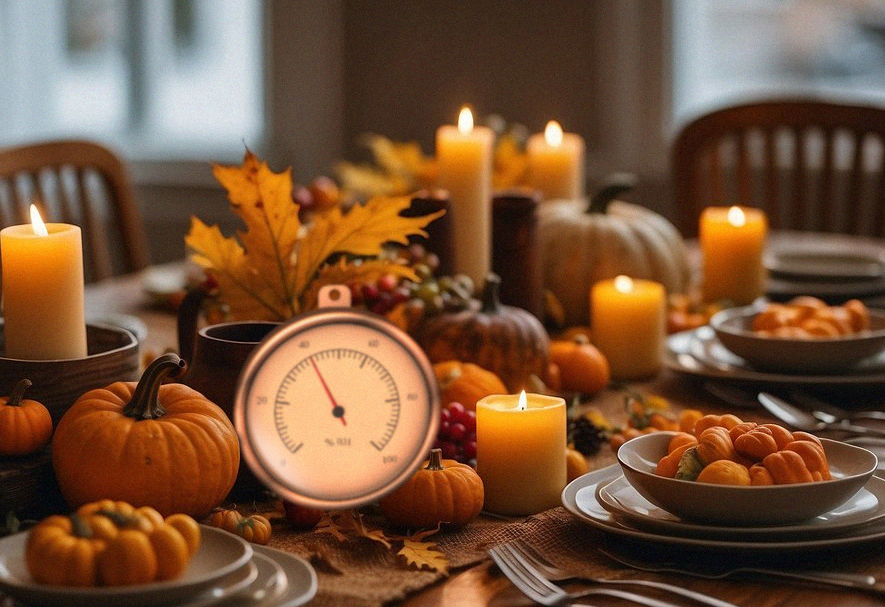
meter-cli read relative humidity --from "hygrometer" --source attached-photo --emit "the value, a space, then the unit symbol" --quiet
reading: 40 %
